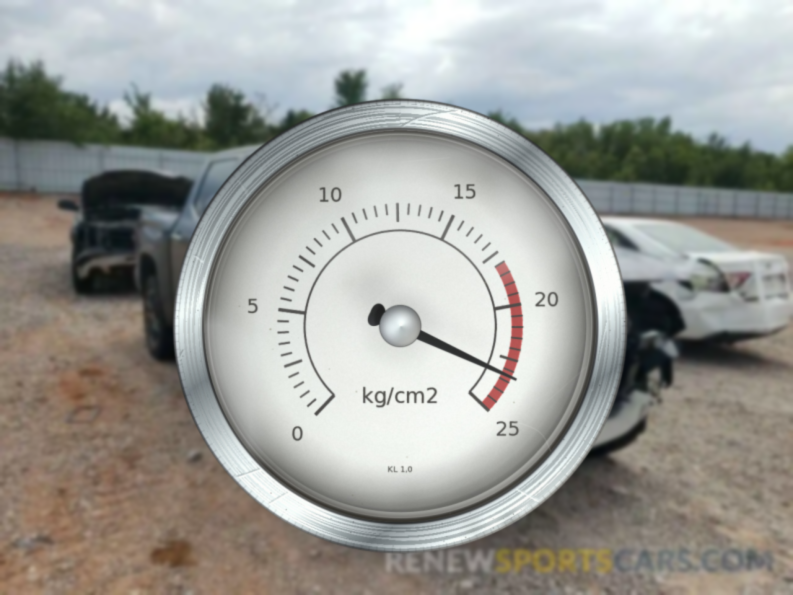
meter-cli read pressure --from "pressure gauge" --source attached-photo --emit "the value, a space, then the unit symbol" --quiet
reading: 23.25 kg/cm²
